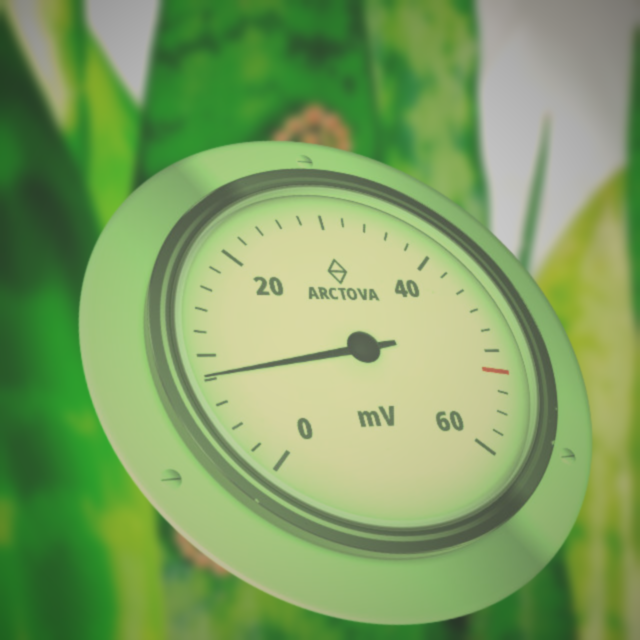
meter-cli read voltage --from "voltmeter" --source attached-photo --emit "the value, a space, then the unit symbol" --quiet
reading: 8 mV
